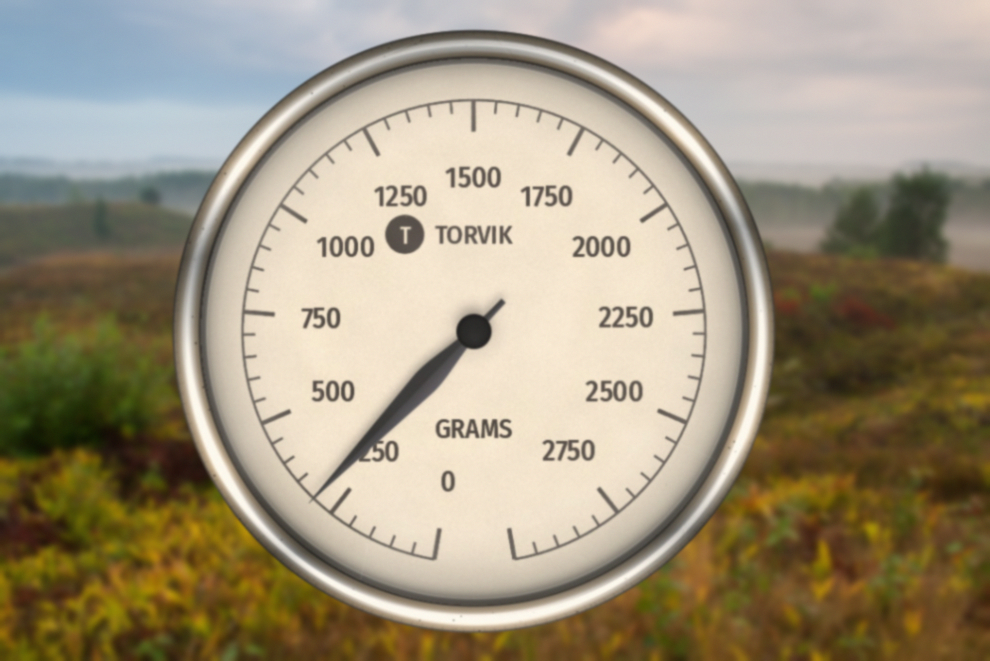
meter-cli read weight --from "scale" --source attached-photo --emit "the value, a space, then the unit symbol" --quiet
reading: 300 g
